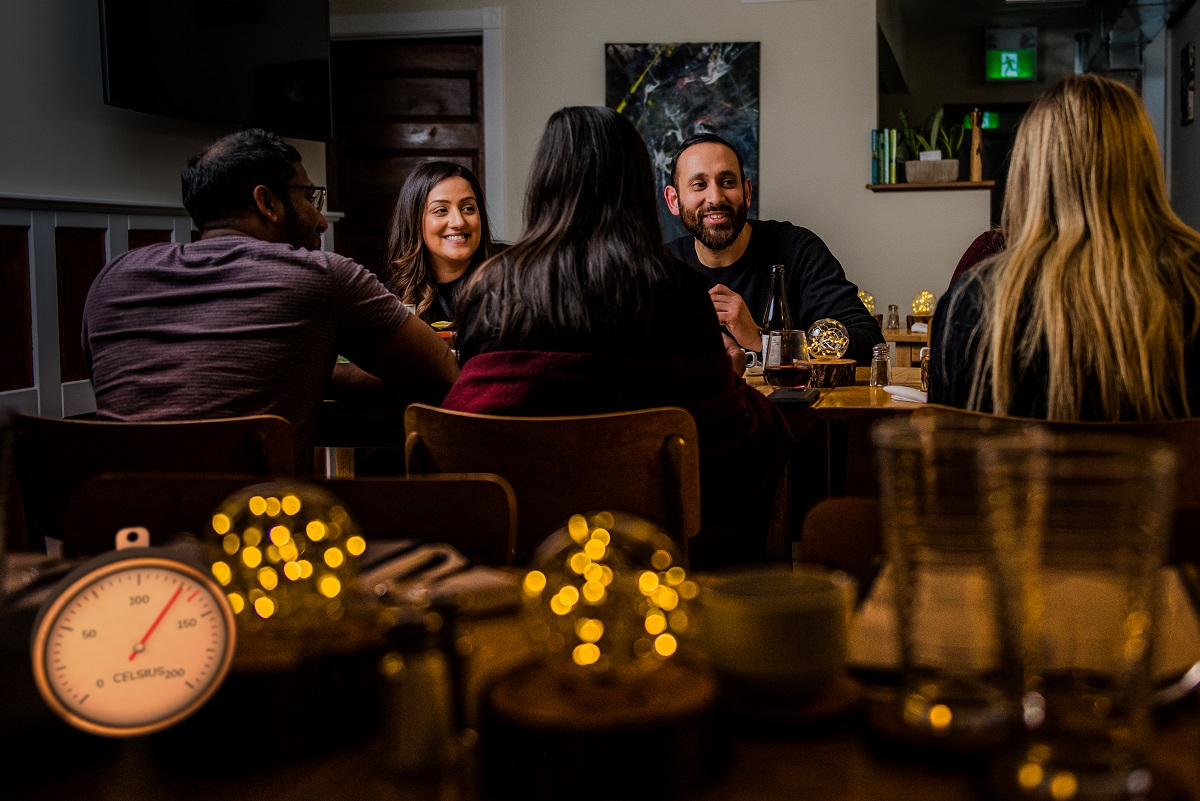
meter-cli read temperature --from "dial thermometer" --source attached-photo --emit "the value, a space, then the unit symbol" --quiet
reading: 125 °C
